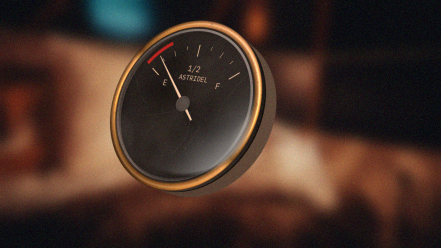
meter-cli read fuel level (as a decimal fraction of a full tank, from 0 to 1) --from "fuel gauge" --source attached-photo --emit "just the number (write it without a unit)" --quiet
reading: 0.125
